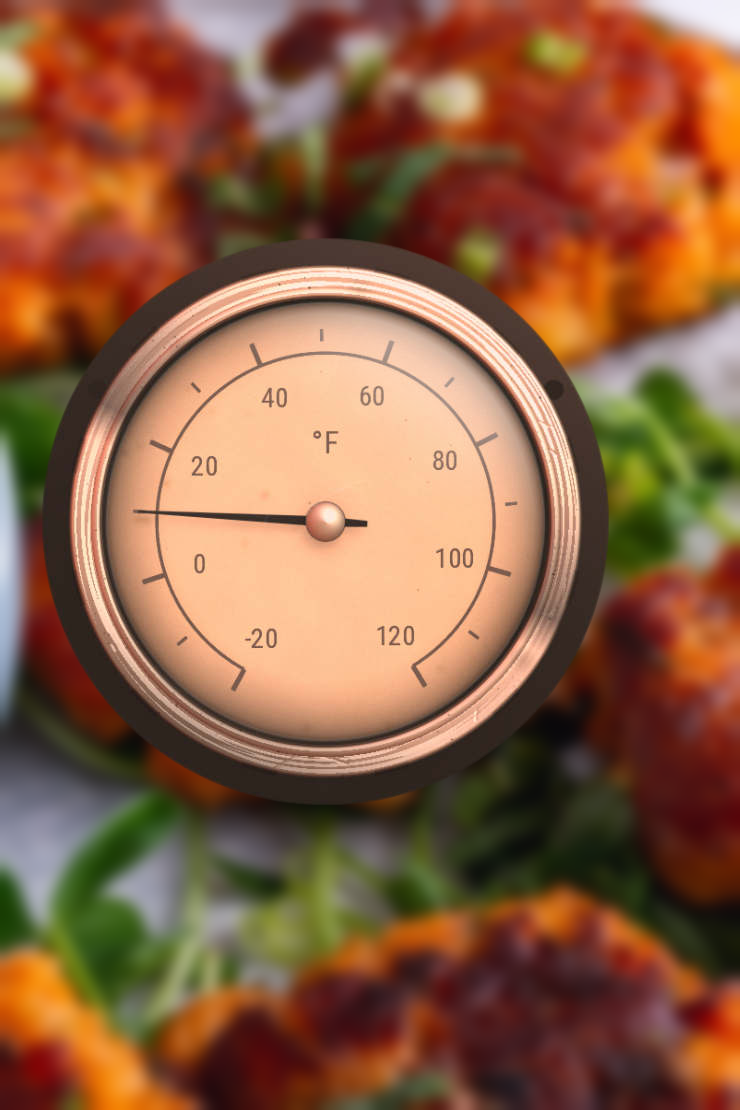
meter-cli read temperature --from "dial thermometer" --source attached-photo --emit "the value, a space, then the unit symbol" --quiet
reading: 10 °F
